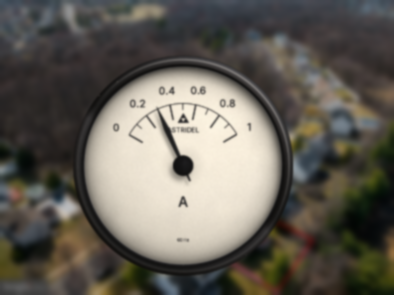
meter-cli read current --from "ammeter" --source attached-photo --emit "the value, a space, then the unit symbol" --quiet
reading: 0.3 A
